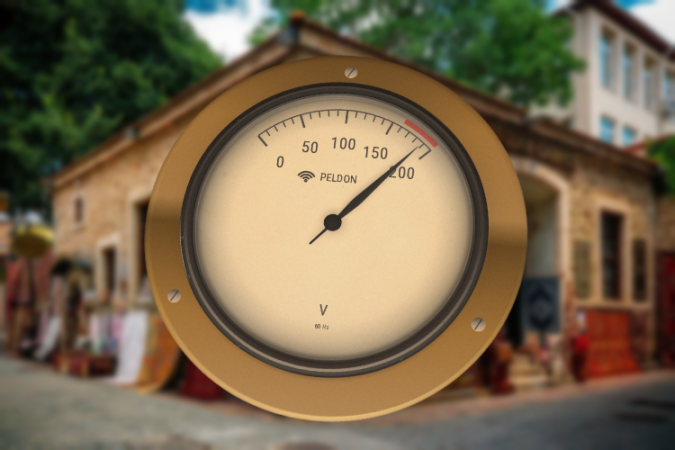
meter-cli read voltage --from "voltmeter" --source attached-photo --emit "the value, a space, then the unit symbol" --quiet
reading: 190 V
